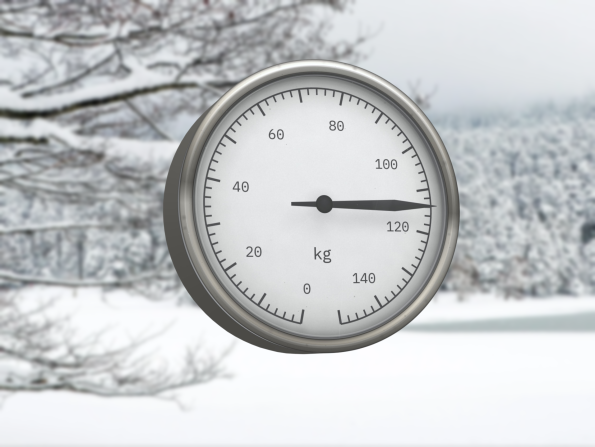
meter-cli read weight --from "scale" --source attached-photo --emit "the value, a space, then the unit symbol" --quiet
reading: 114 kg
